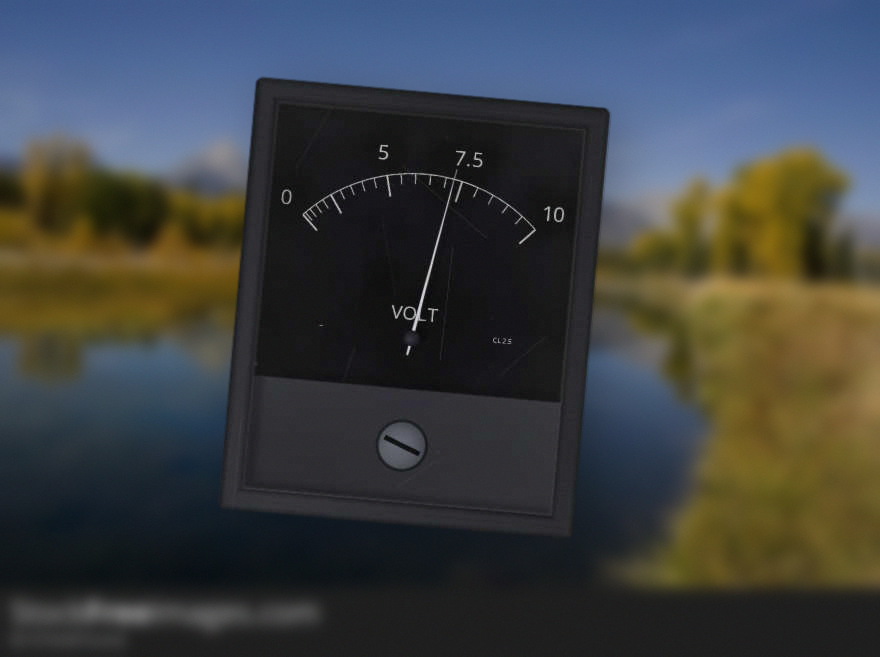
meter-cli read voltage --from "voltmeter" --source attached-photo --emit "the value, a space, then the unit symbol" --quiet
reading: 7.25 V
